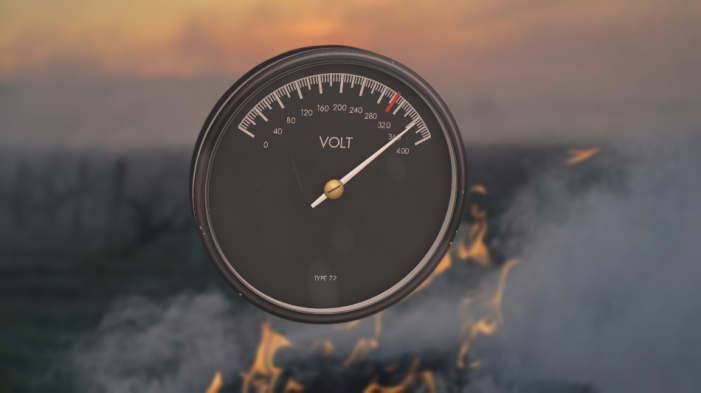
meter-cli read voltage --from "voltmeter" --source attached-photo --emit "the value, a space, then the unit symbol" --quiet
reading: 360 V
